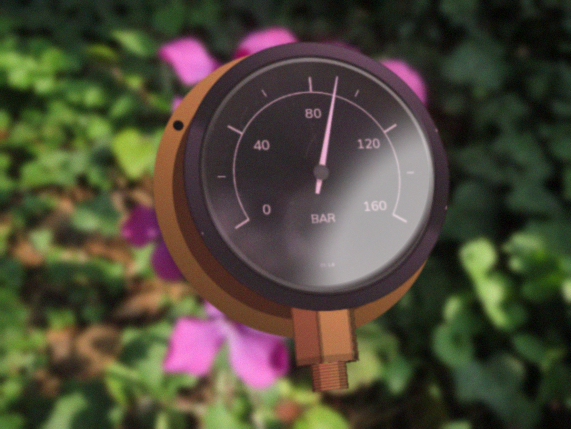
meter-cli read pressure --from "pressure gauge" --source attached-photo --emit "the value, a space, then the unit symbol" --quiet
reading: 90 bar
